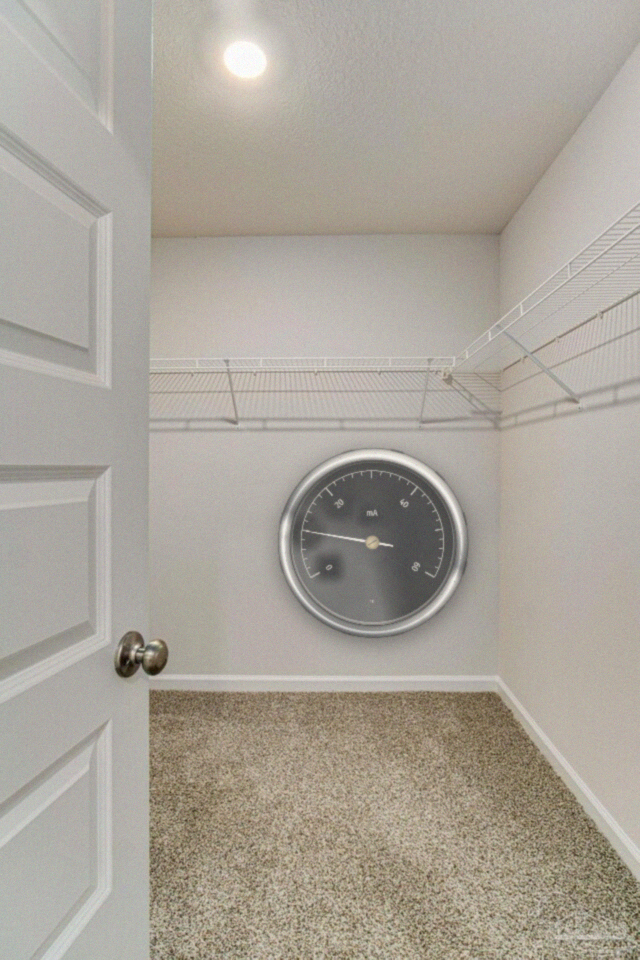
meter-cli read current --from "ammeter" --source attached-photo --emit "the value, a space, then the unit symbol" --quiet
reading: 10 mA
